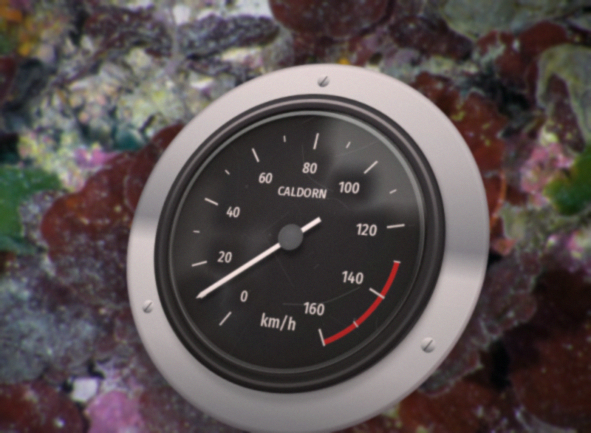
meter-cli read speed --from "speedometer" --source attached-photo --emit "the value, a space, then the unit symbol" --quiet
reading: 10 km/h
